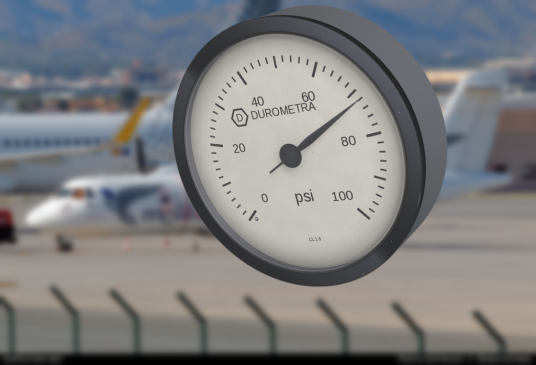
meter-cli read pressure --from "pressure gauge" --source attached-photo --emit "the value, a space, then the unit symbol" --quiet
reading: 72 psi
